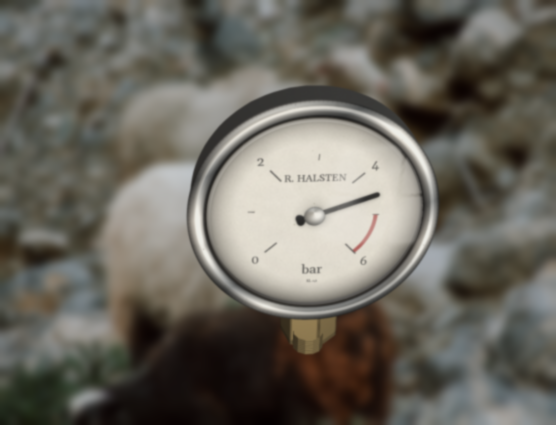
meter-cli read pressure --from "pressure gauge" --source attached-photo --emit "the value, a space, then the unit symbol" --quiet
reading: 4.5 bar
